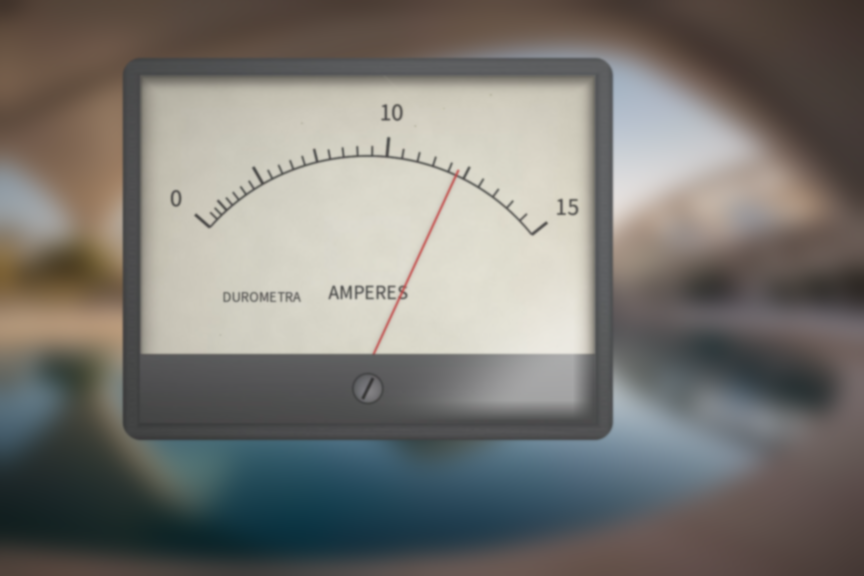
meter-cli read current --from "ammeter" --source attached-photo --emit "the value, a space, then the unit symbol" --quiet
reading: 12.25 A
